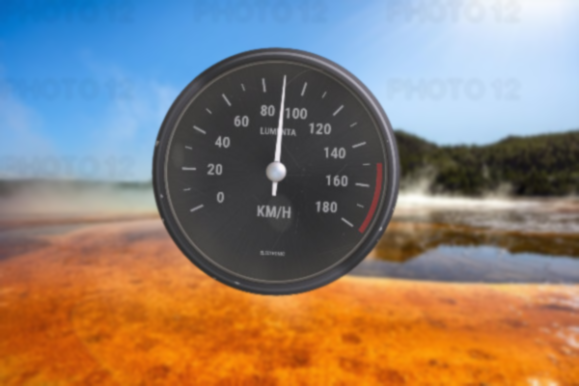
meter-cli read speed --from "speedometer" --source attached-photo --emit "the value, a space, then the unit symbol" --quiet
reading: 90 km/h
